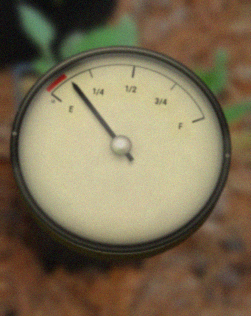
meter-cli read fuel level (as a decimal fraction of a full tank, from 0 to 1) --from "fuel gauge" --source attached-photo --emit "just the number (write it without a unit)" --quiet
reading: 0.125
